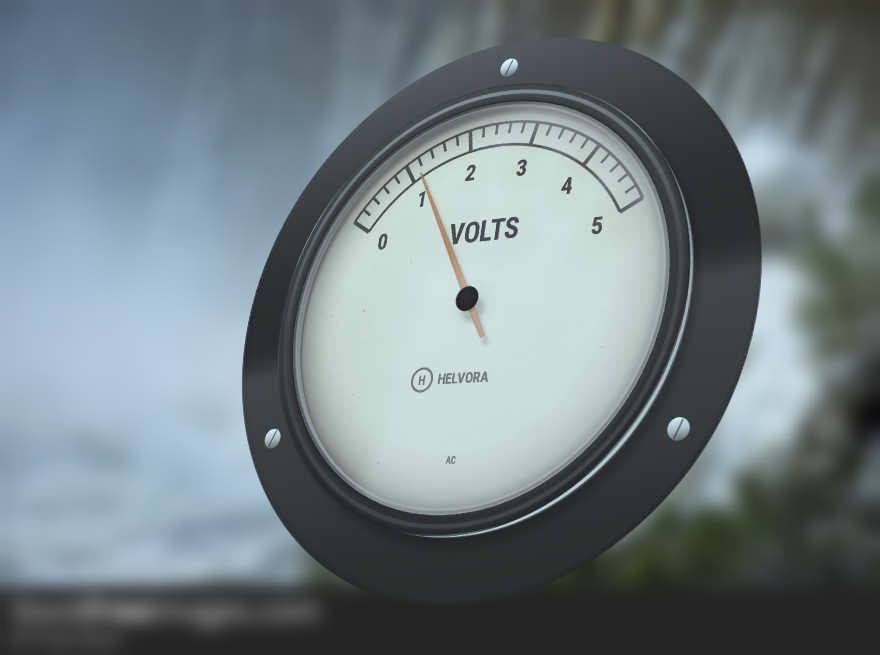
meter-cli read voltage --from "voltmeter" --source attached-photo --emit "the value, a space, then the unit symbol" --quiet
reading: 1.2 V
